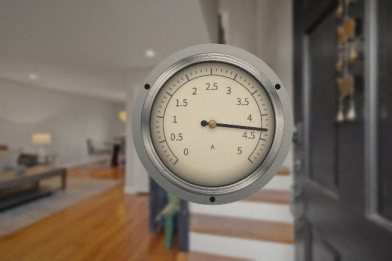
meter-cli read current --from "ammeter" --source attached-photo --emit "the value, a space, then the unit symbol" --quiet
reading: 4.3 A
